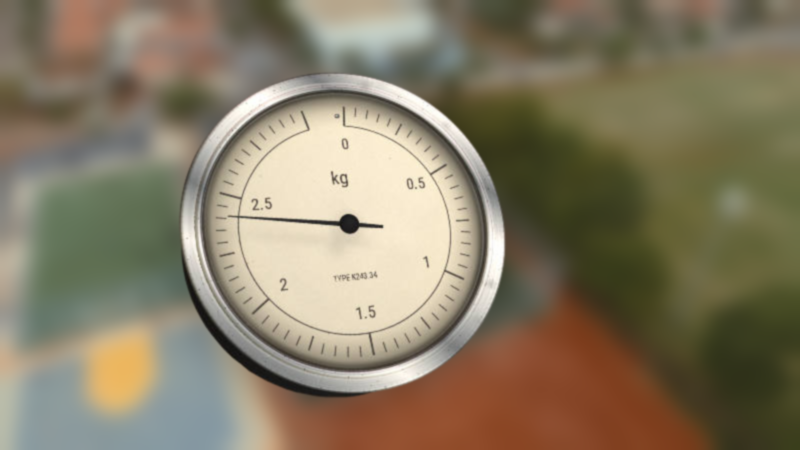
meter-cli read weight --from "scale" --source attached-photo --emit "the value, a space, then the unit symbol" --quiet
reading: 2.4 kg
